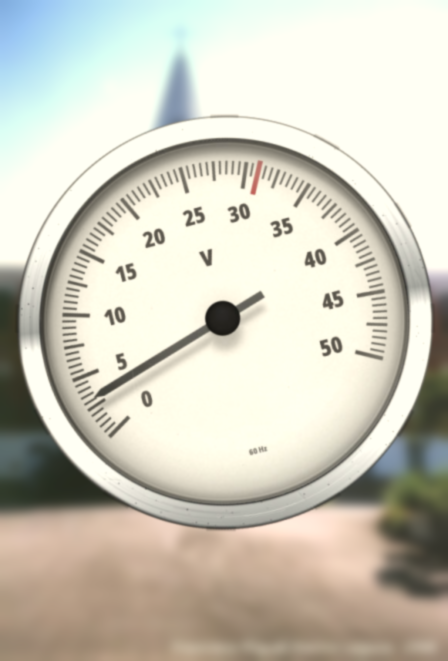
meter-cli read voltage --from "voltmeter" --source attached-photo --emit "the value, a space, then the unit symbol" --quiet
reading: 3 V
